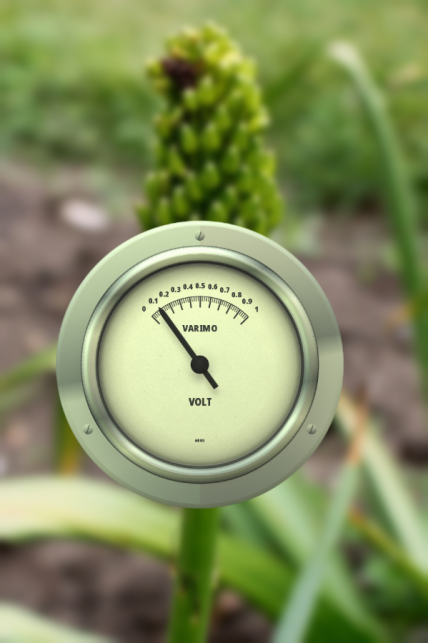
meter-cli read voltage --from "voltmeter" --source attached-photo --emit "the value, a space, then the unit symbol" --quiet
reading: 0.1 V
